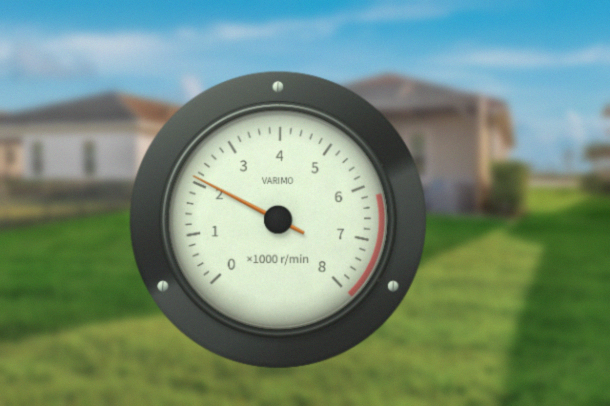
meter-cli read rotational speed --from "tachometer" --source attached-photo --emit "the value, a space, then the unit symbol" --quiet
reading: 2100 rpm
